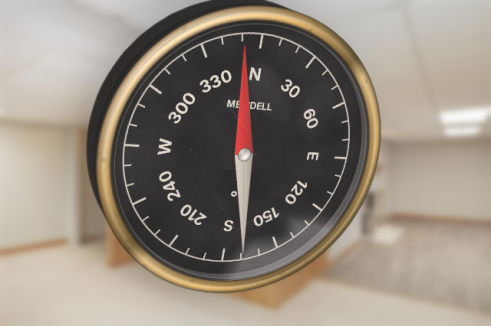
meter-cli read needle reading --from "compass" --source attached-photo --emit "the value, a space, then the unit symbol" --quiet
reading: 350 °
